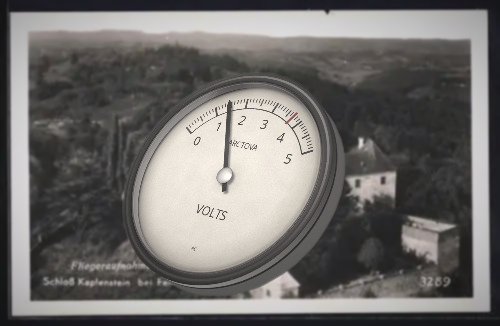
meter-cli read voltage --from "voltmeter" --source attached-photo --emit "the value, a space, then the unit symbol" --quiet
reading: 1.5 V
